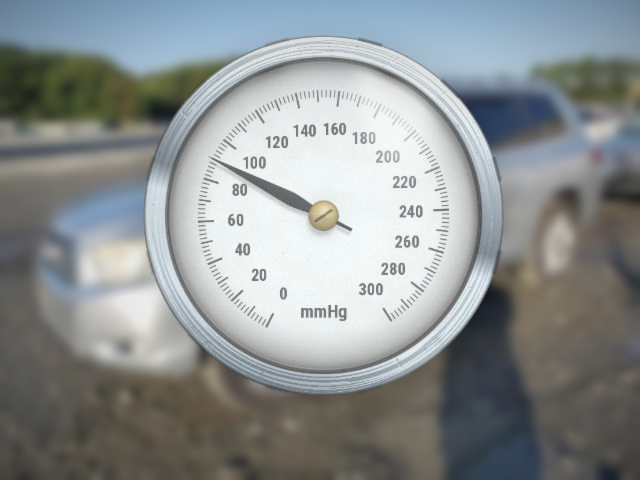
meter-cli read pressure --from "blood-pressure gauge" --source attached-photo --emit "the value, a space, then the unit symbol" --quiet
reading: 90 mmHg
